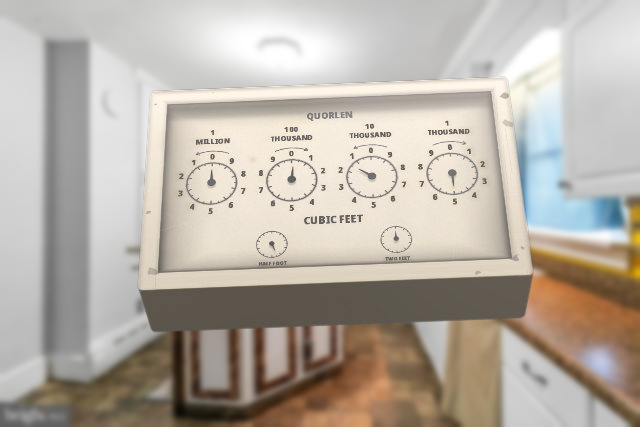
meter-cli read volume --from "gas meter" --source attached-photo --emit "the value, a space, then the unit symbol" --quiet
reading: 1500 ft³
